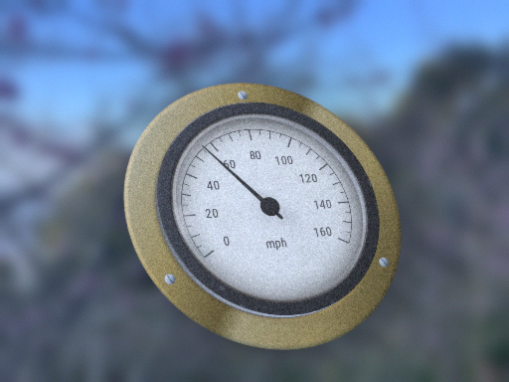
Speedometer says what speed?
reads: 55 mph
